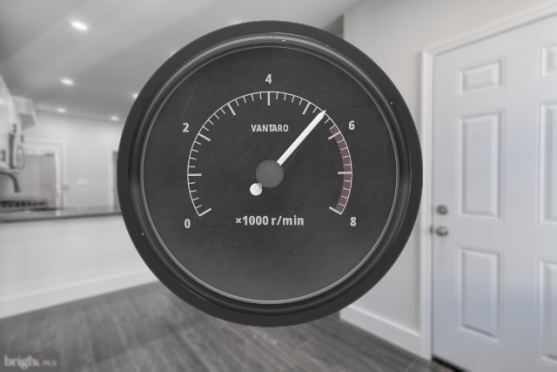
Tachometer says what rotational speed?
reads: 5400 rpm
